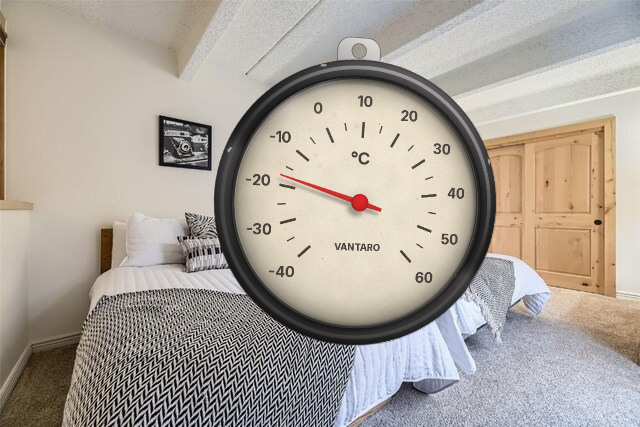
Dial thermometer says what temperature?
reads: -17.5 °C
